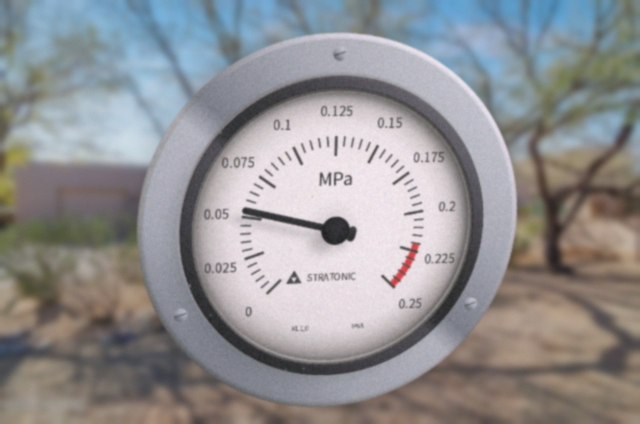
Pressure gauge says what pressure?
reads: 0.055 MPa
